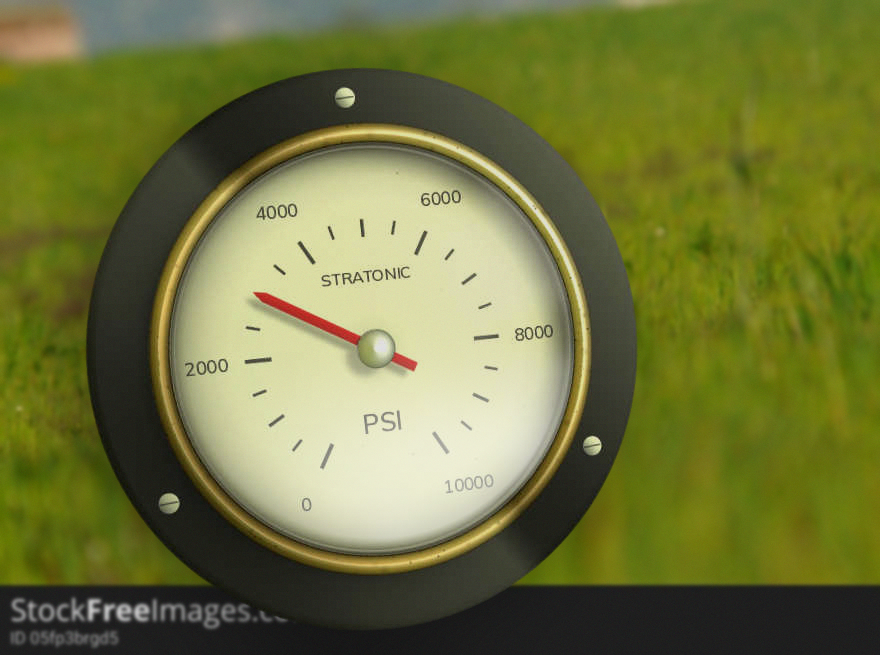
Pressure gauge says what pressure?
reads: 3000 psi
